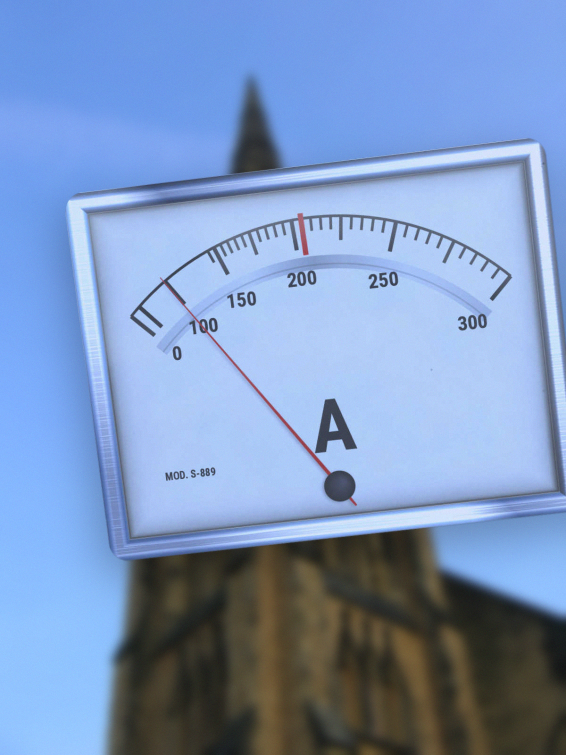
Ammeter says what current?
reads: 100 A
